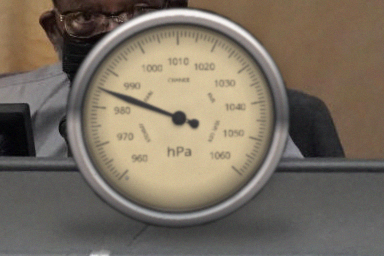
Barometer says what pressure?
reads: 985 hPa
